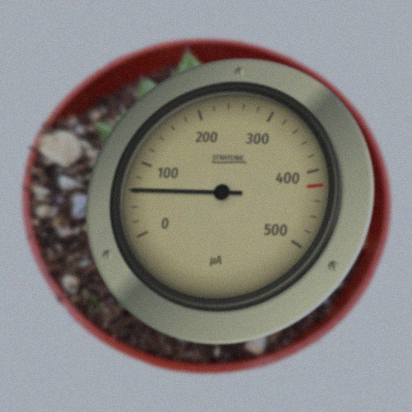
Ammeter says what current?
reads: 60 µA
